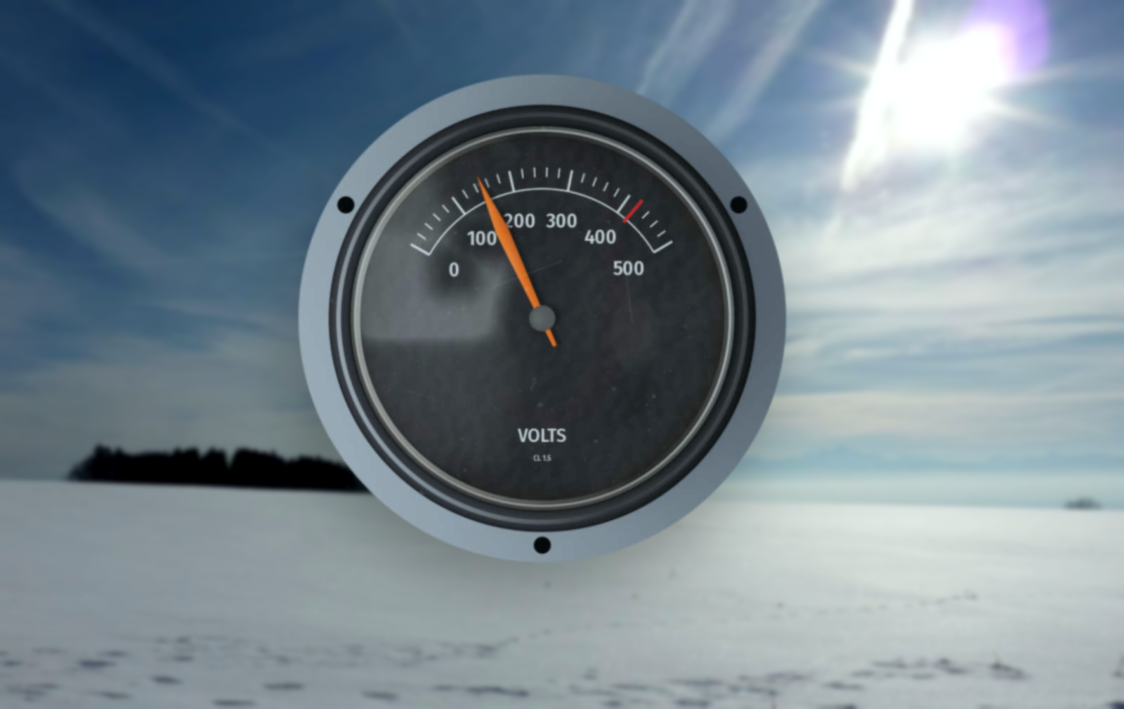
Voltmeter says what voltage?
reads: 150 V
